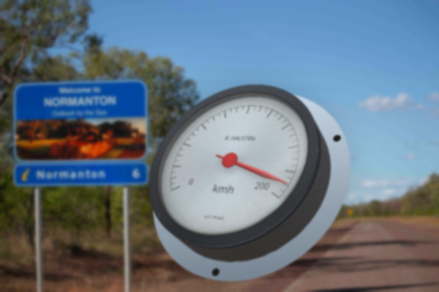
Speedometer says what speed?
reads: 190 km/h
